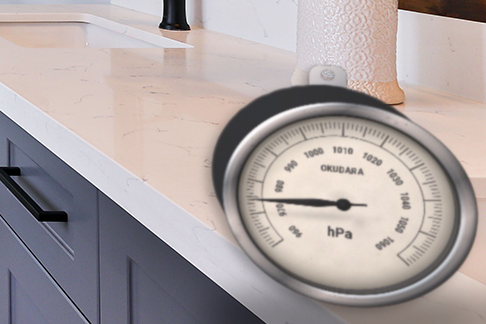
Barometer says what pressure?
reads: 975 hPa
